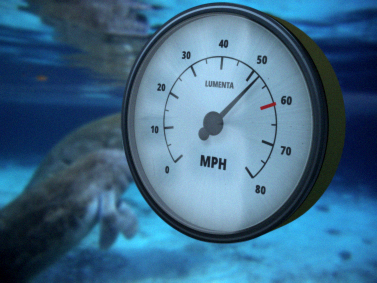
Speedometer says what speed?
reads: 52.5 mph
